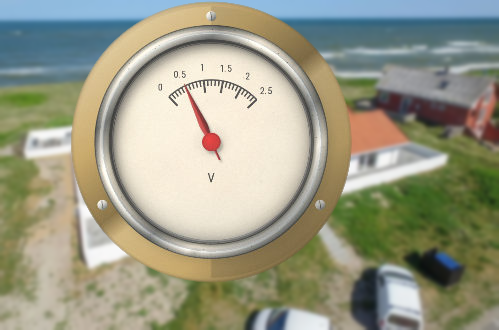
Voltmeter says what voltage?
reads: 0.5 V
